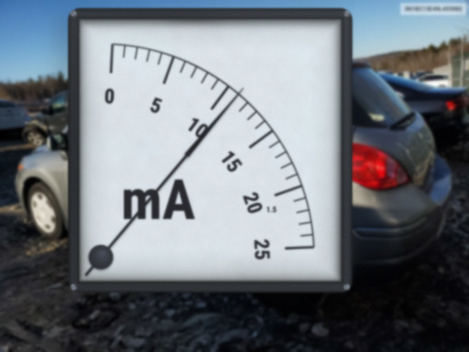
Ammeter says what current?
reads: 11 mA
